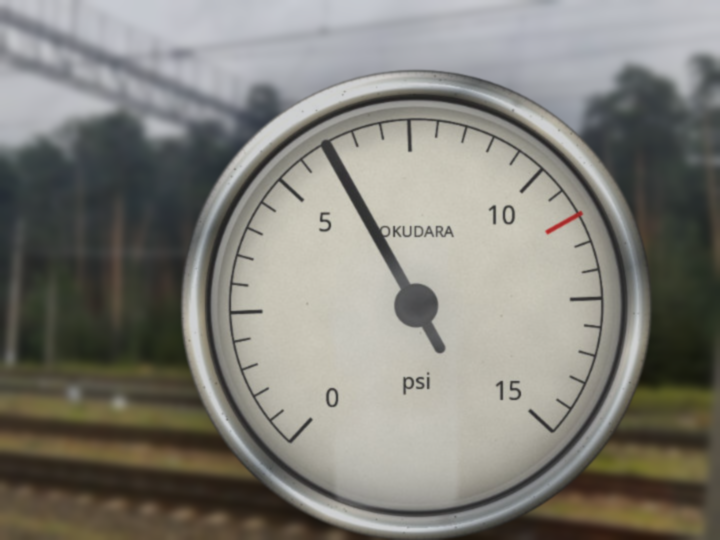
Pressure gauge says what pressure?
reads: 6 psi
